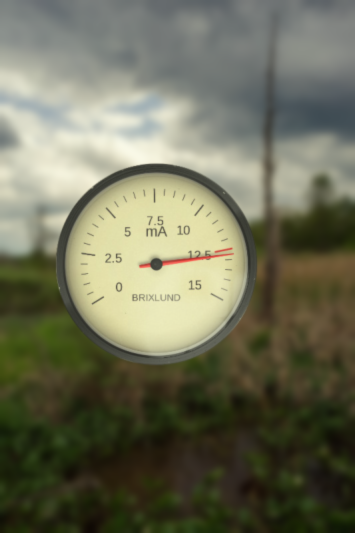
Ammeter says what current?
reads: 12.75 mA
